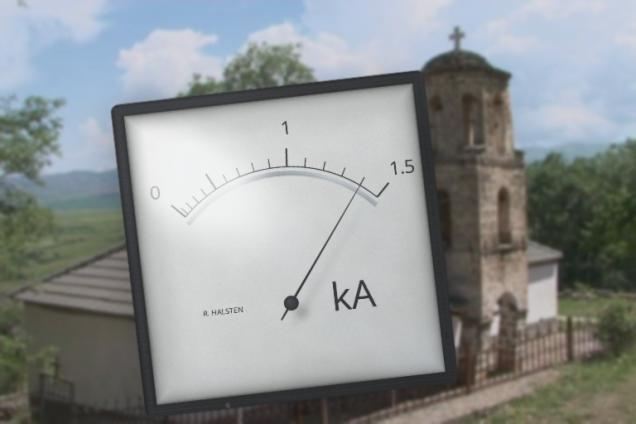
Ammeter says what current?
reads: 1.4 kA
